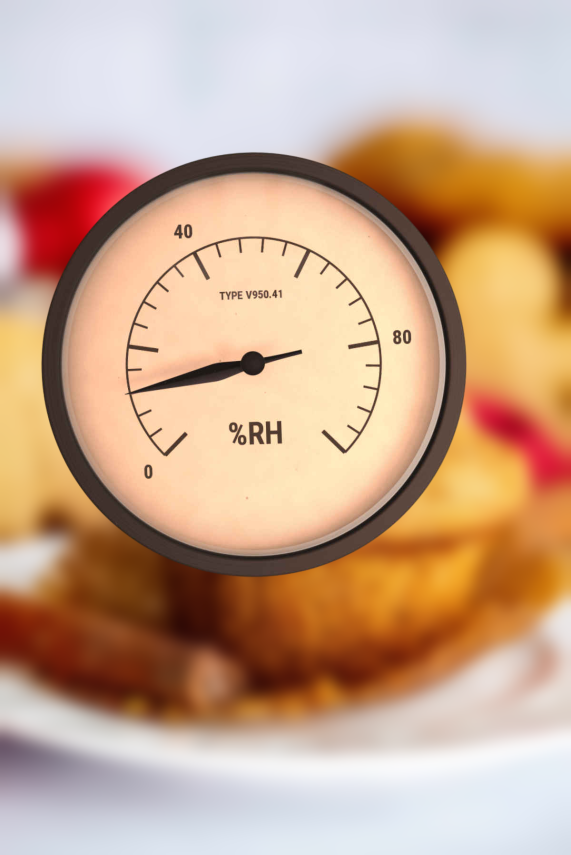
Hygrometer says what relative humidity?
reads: 12 %
